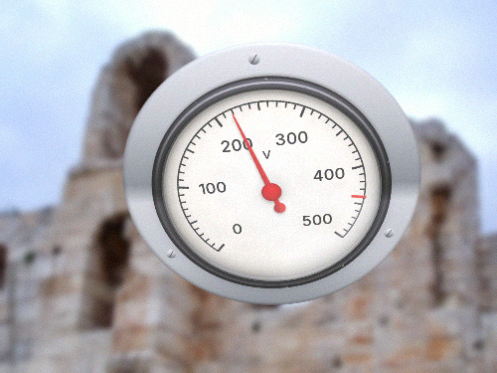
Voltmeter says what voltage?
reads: 220 V
